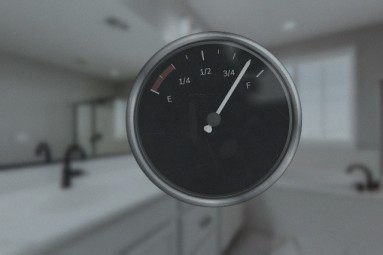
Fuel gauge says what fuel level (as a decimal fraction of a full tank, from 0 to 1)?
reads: 0.875
